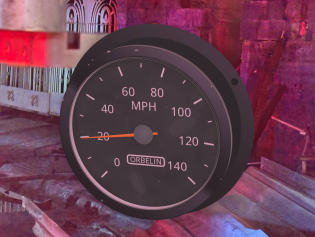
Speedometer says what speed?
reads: 20 mph
